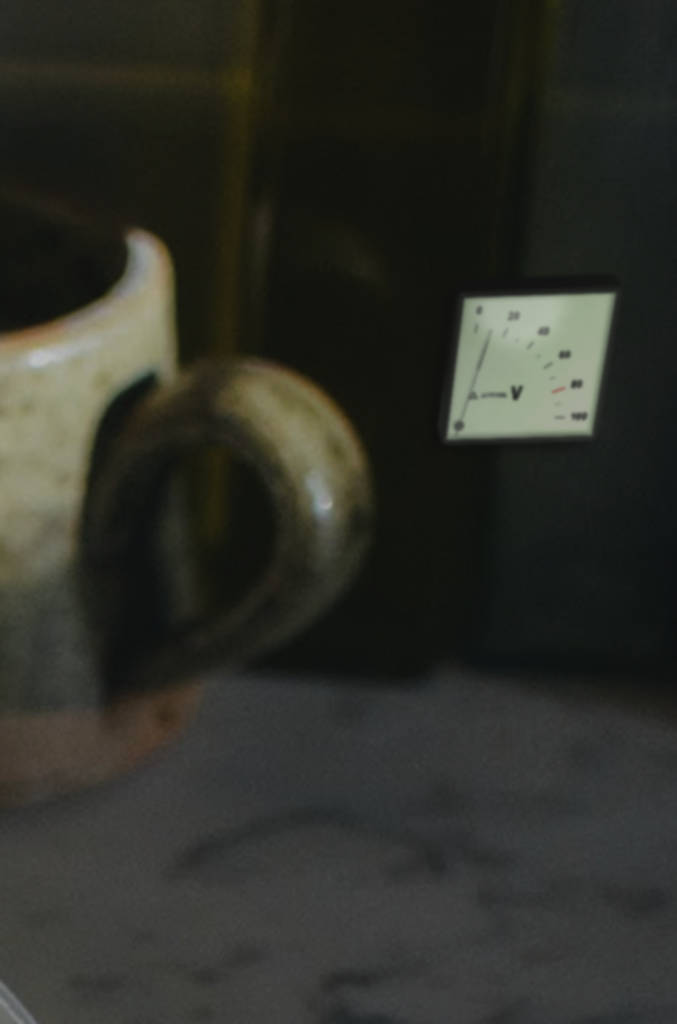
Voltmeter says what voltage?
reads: 10 V
